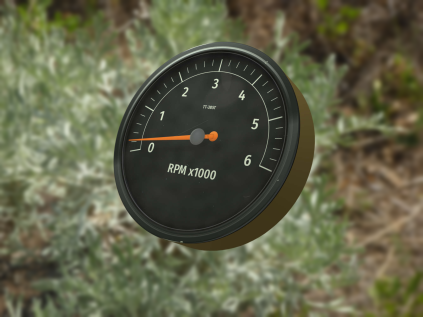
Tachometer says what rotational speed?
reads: 200 rpm
